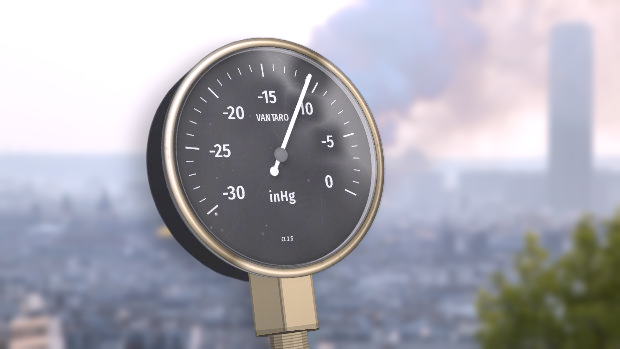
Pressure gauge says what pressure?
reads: -11 inHg
